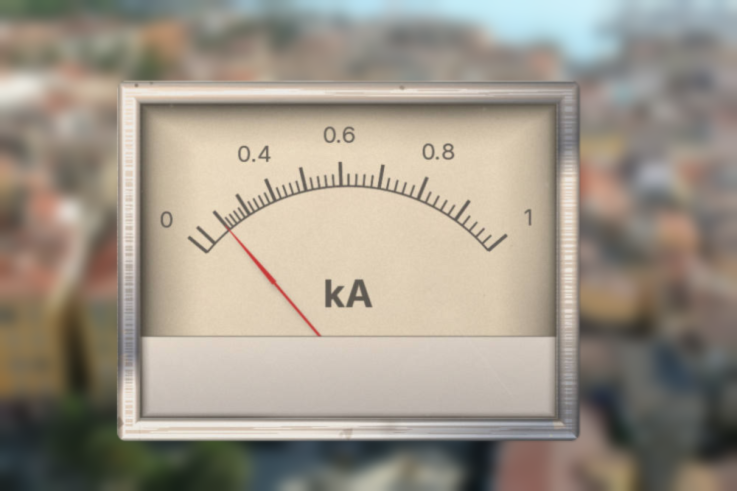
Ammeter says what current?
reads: 0.2 kA
